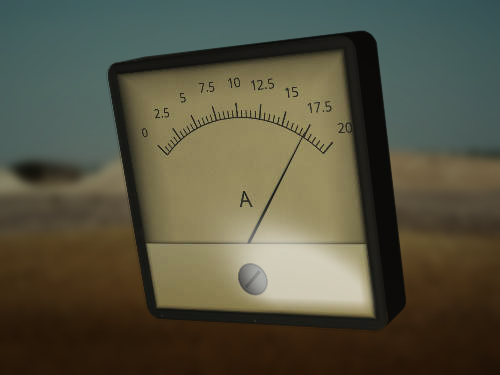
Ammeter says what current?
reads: 17.5 A
